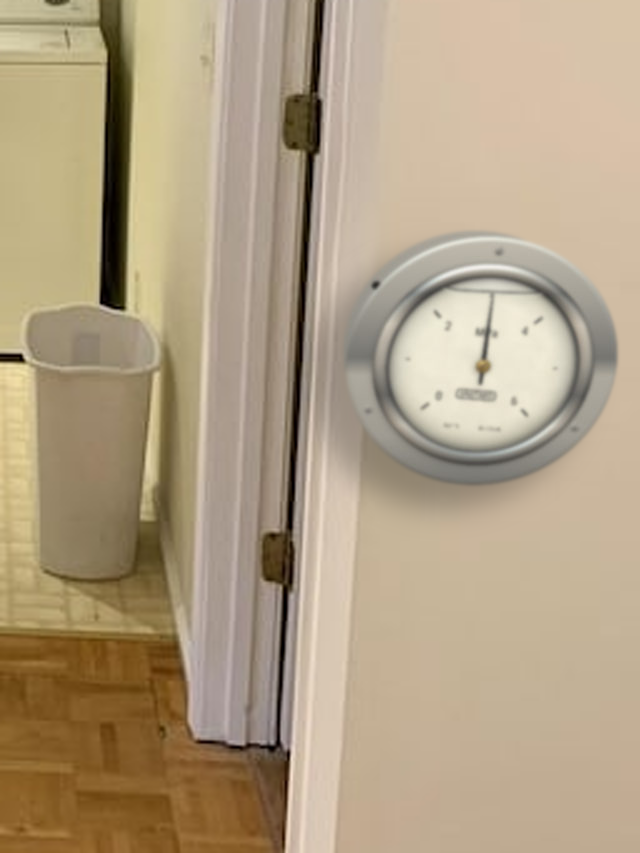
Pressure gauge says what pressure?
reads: 3 MPa
